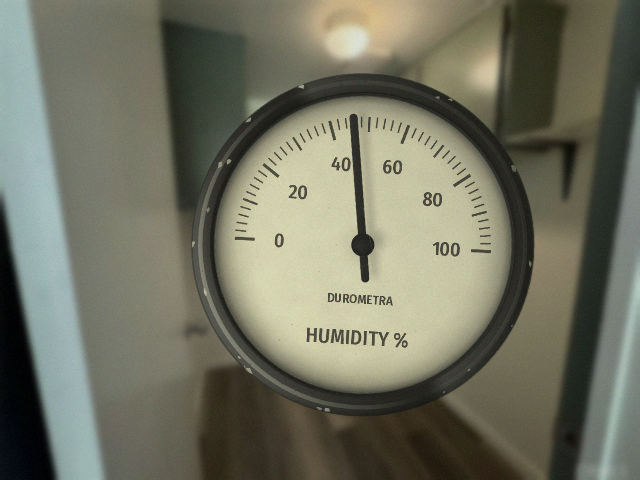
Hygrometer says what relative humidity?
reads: 46 %
